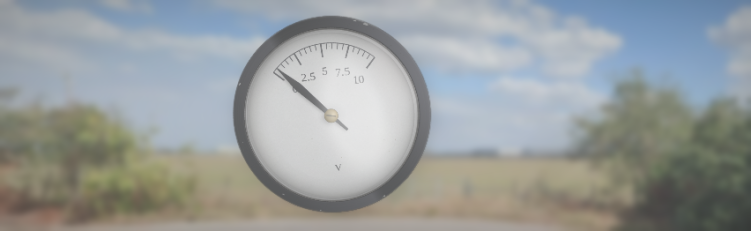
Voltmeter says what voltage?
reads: 0.5 V
